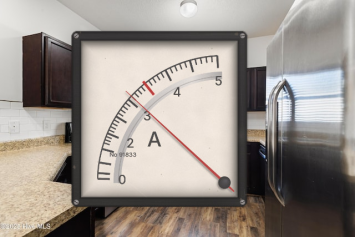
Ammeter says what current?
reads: 3.1 A
